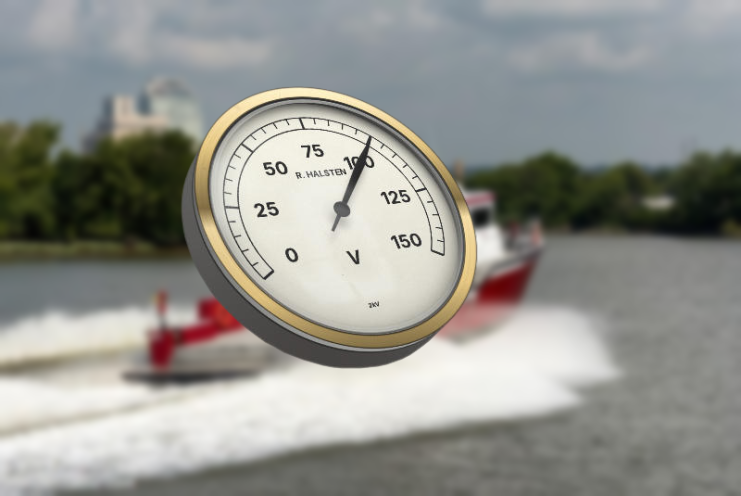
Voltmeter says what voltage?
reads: 100 V
